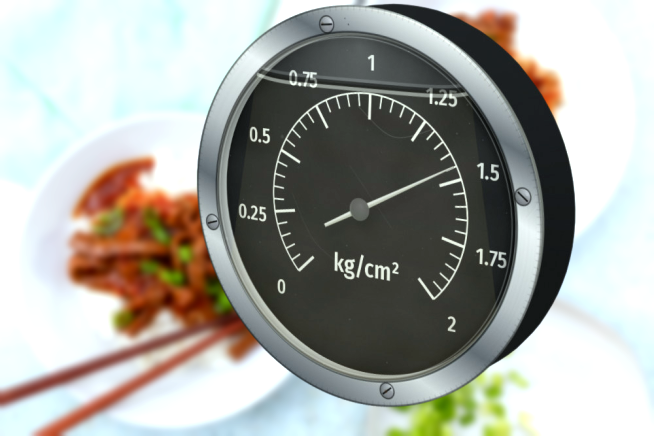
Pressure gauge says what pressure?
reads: 1.45 kg/cm²
